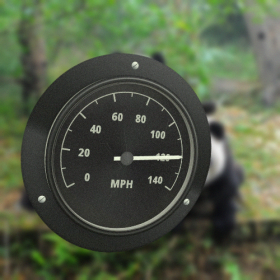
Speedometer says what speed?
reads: 120 mph
